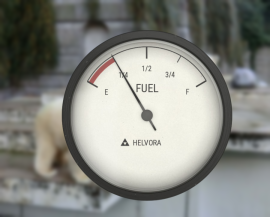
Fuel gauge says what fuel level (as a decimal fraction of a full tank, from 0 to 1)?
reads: 0.25
